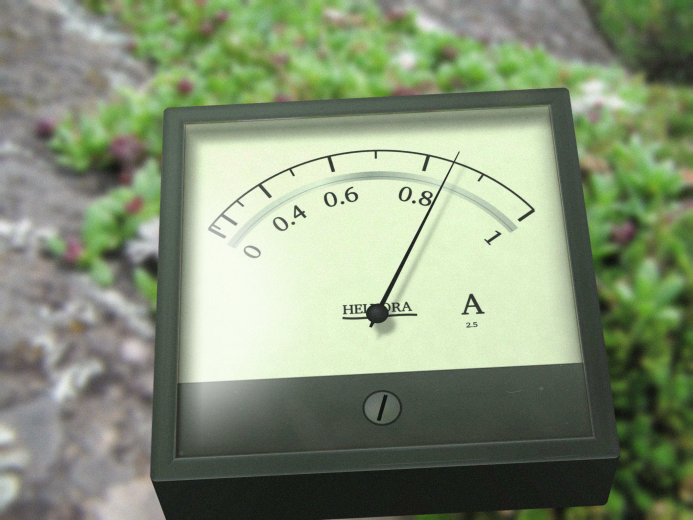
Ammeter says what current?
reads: 0.85 A
